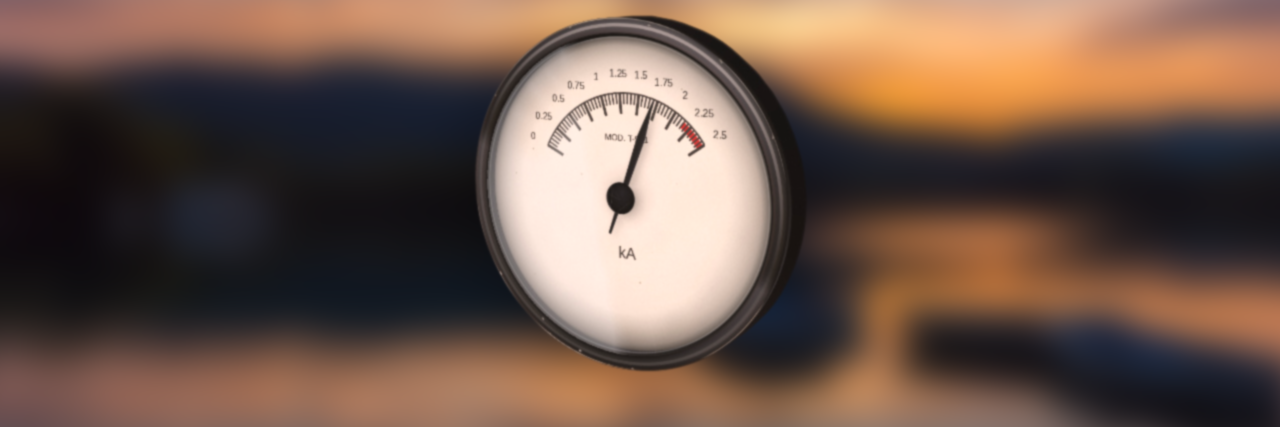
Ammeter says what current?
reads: 1.75 kA
